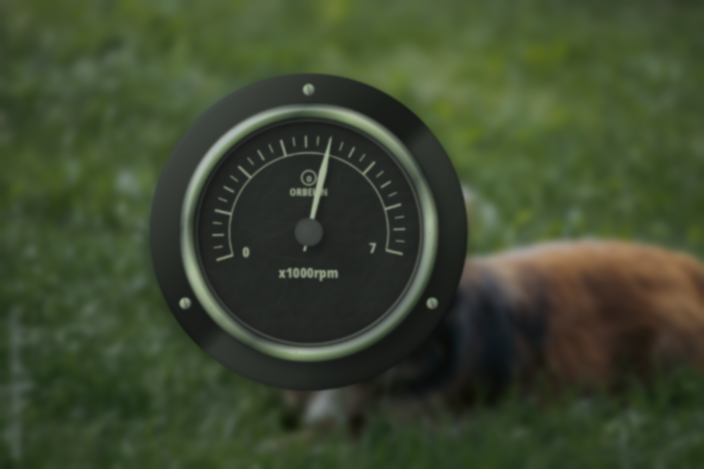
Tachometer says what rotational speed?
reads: 4000 rpm
